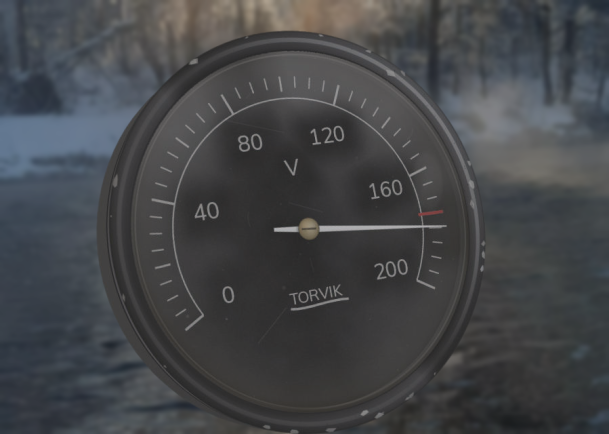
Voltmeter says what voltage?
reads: 180 V
